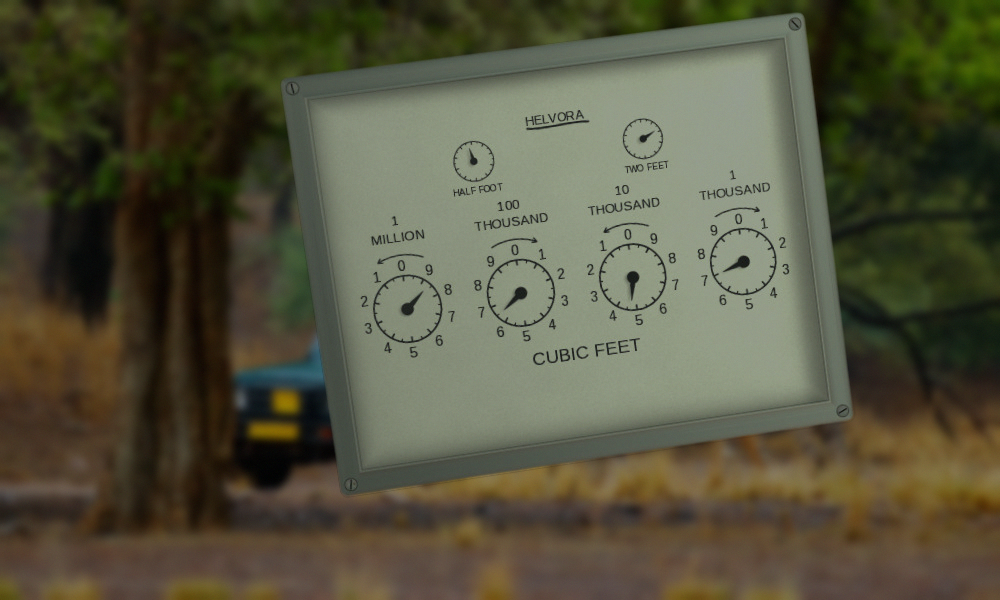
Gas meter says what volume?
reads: 864700 ft³
